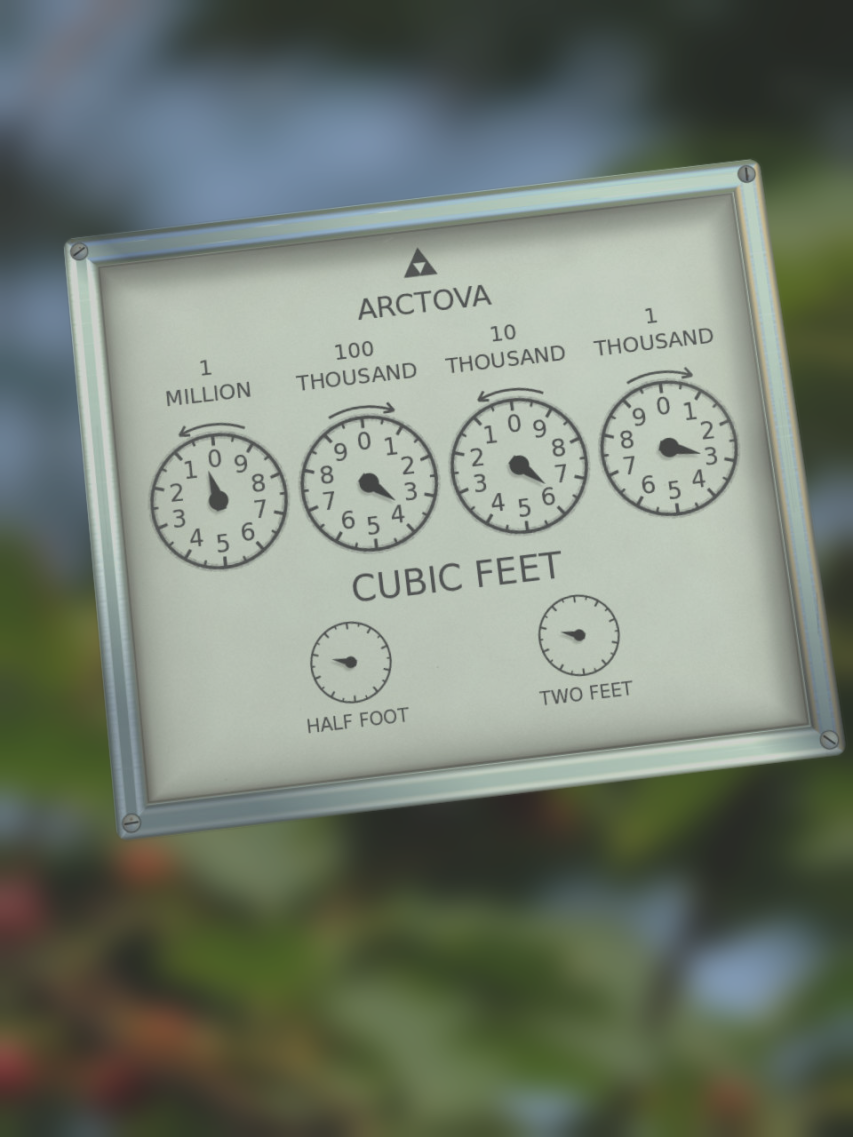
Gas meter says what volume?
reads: 36300 ft³
